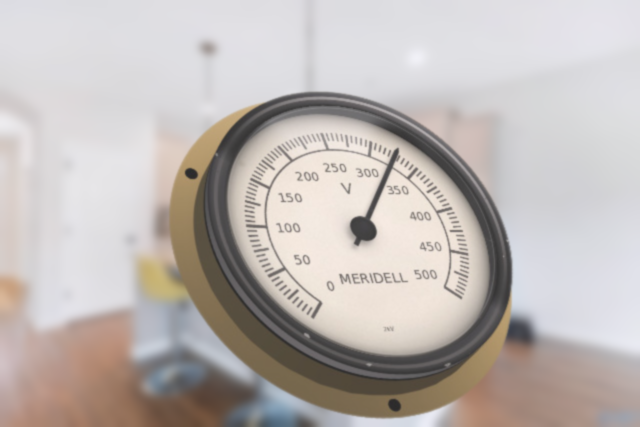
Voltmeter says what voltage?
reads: 325 V
